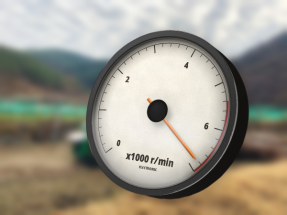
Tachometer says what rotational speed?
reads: 6800 rpm
